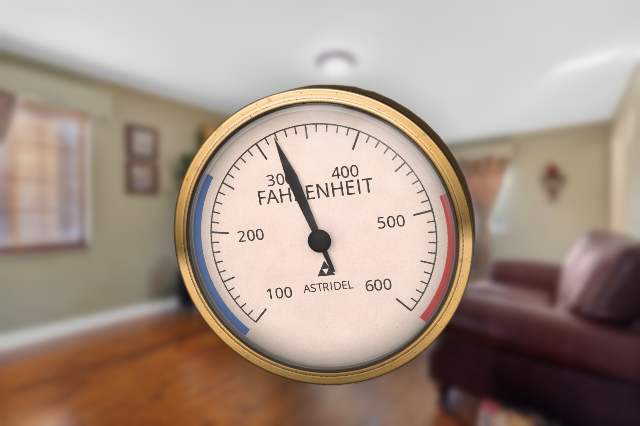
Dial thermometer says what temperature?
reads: 320 °F
